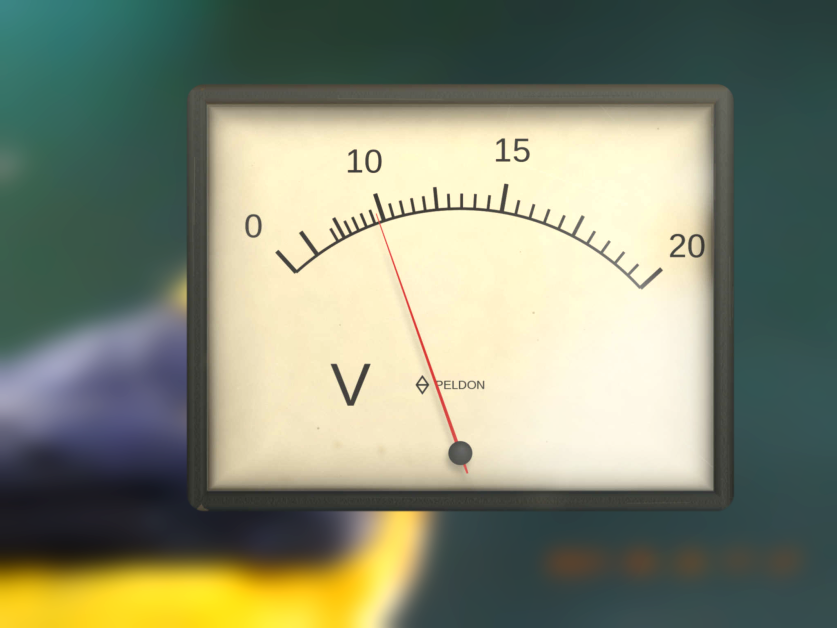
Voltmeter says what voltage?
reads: 9.75 V
